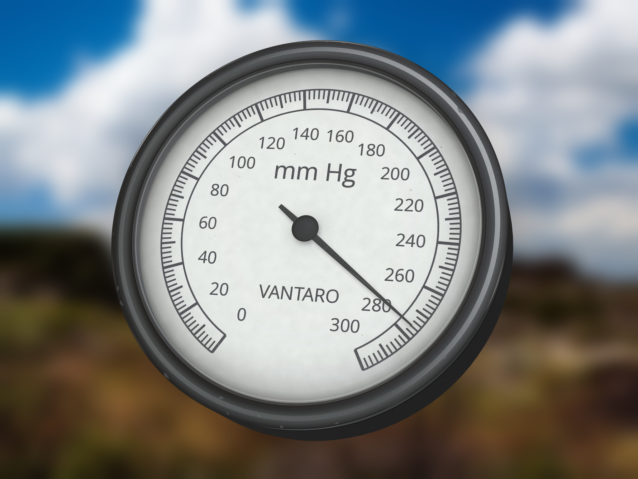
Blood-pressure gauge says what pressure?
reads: 276 mmHg
